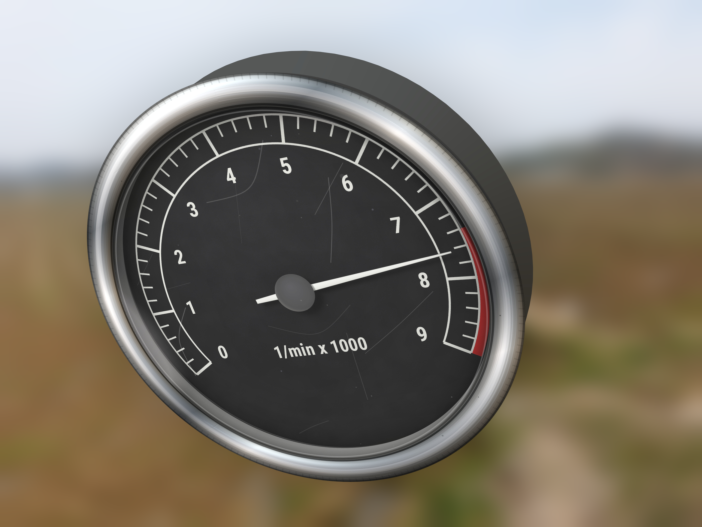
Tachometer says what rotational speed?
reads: 7600 rpm
